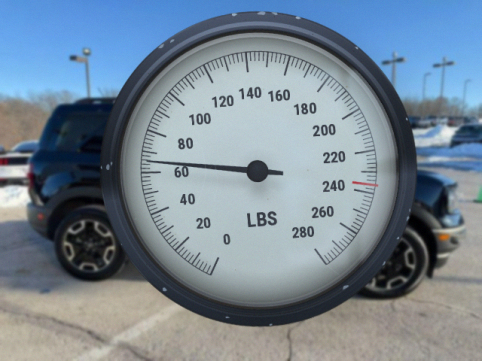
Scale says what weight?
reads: 66 lb
